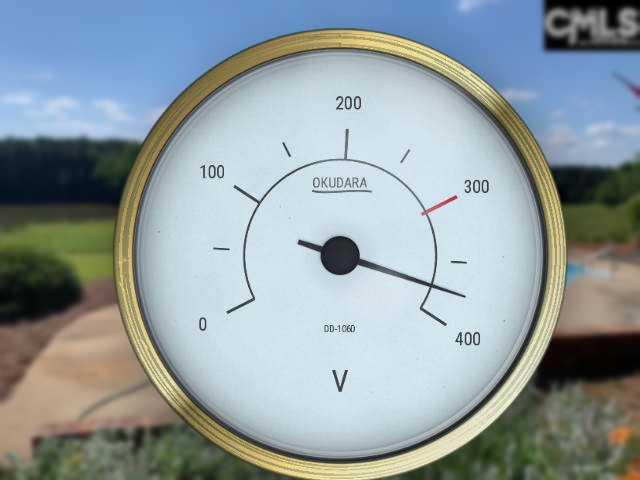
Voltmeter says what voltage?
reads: 375 V
